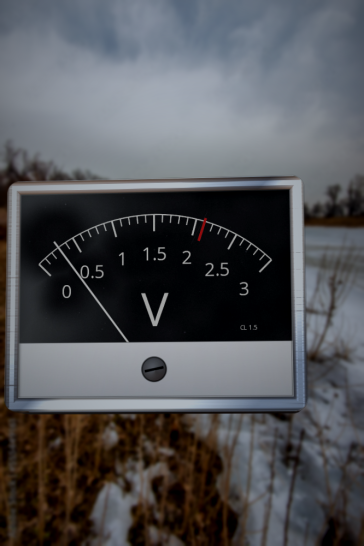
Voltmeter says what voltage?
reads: 0.3 V
